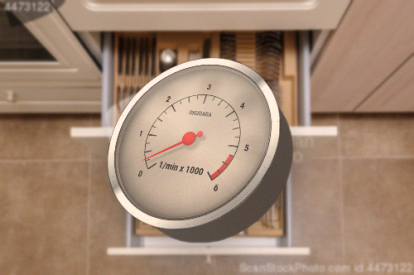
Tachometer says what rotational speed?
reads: 250 rpm
